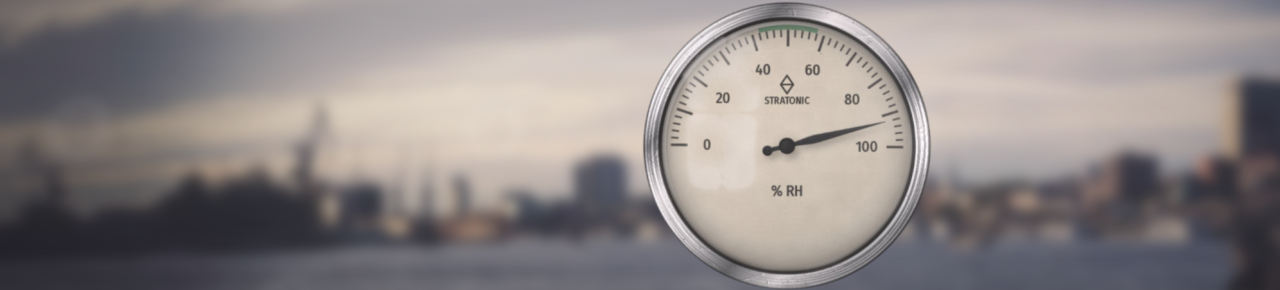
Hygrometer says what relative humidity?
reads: 92 %
